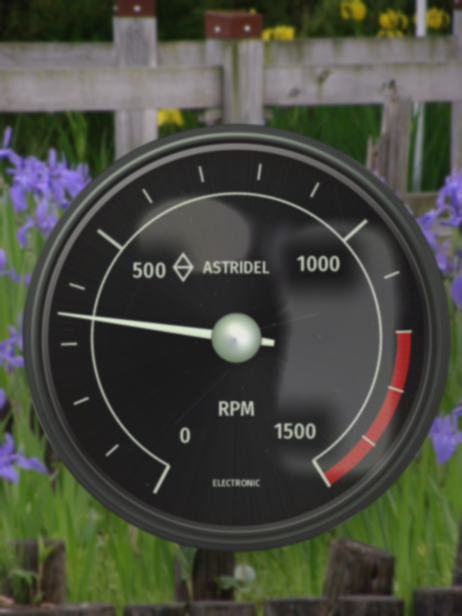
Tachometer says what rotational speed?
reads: 350 rpm
